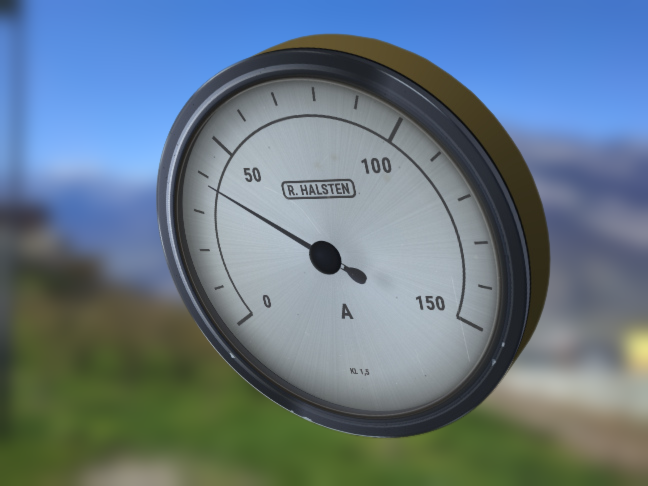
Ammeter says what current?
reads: 40 A
